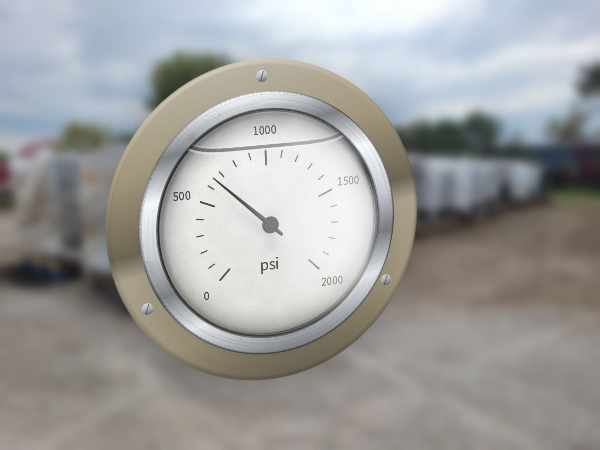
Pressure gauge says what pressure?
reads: 650 psi
